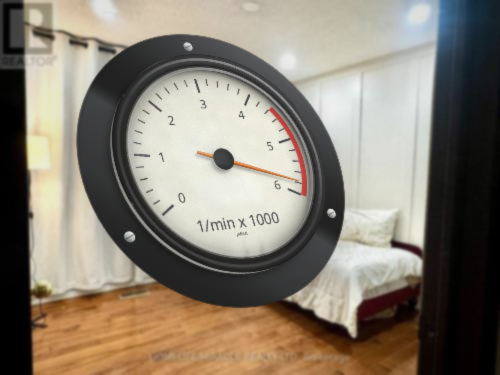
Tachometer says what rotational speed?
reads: 5800 rpm
